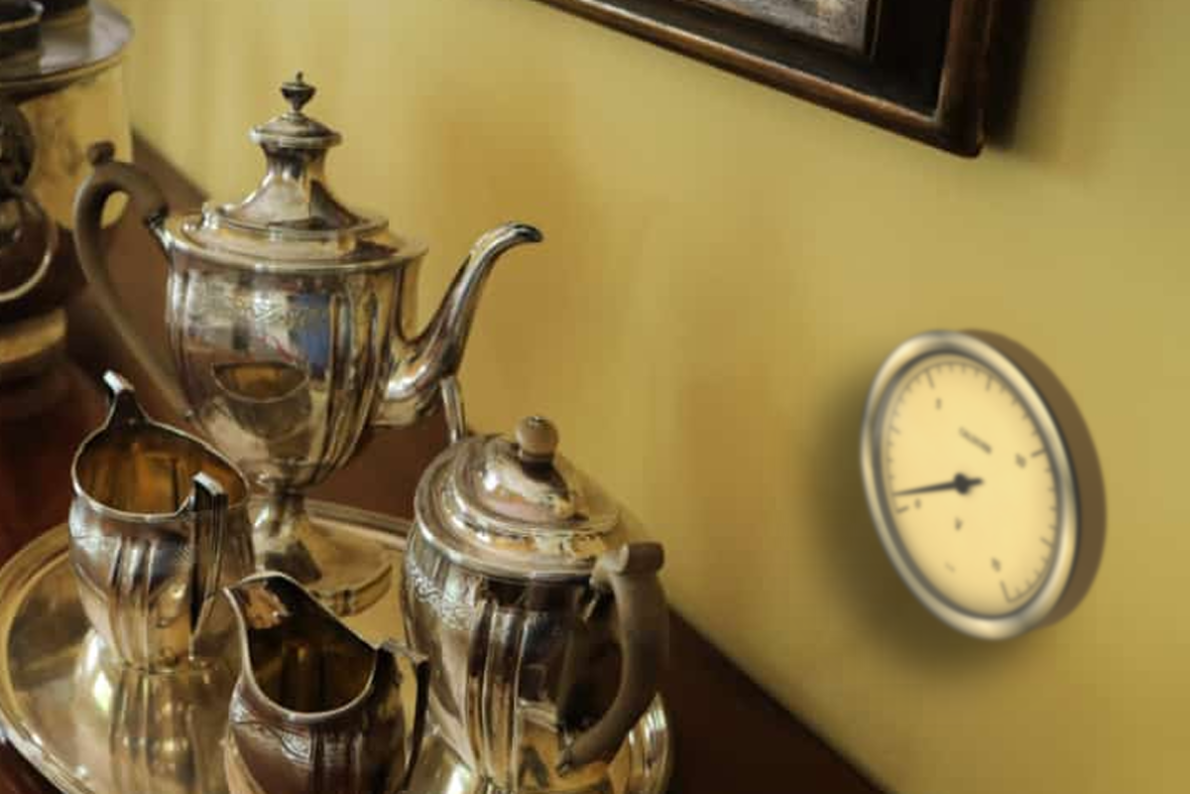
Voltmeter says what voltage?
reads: 0.5 V
